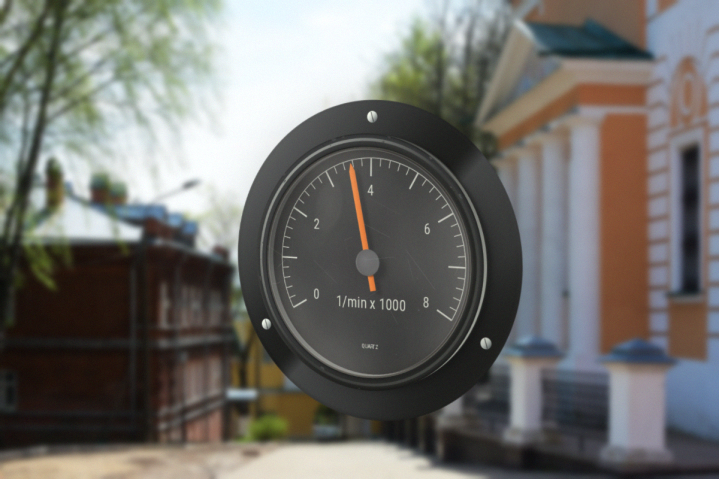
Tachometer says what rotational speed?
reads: 3600 rpm
